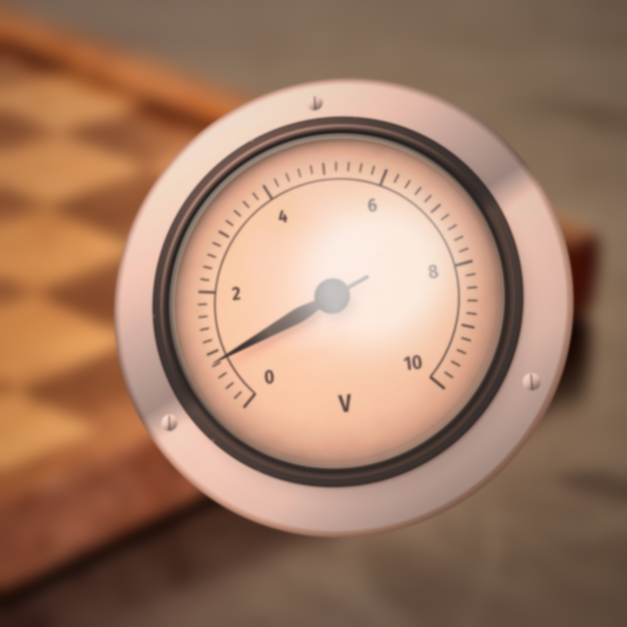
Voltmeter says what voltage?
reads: 0.8 V
